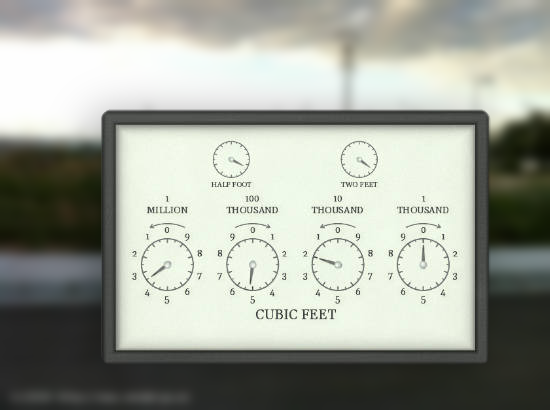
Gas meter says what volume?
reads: 352000 ft³
